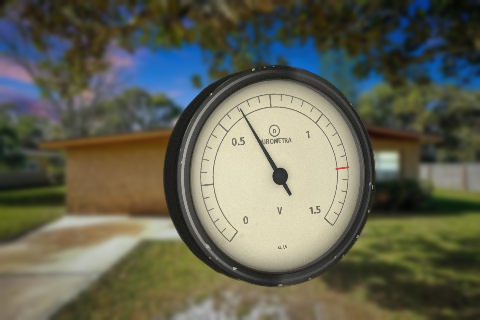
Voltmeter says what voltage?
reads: 0.6 V
